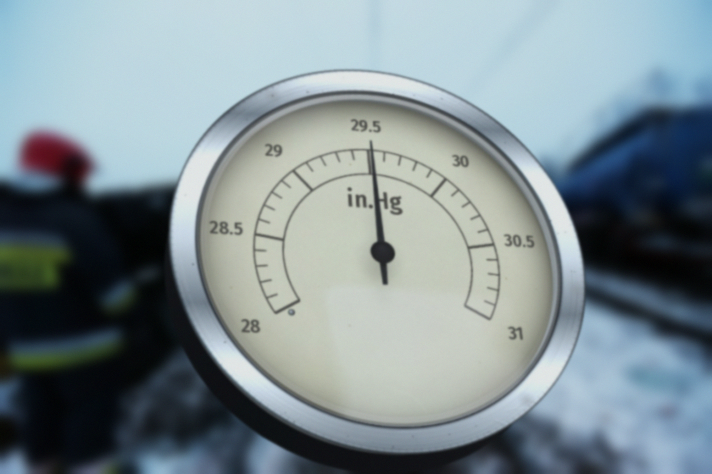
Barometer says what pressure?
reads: 29.5 inHg
